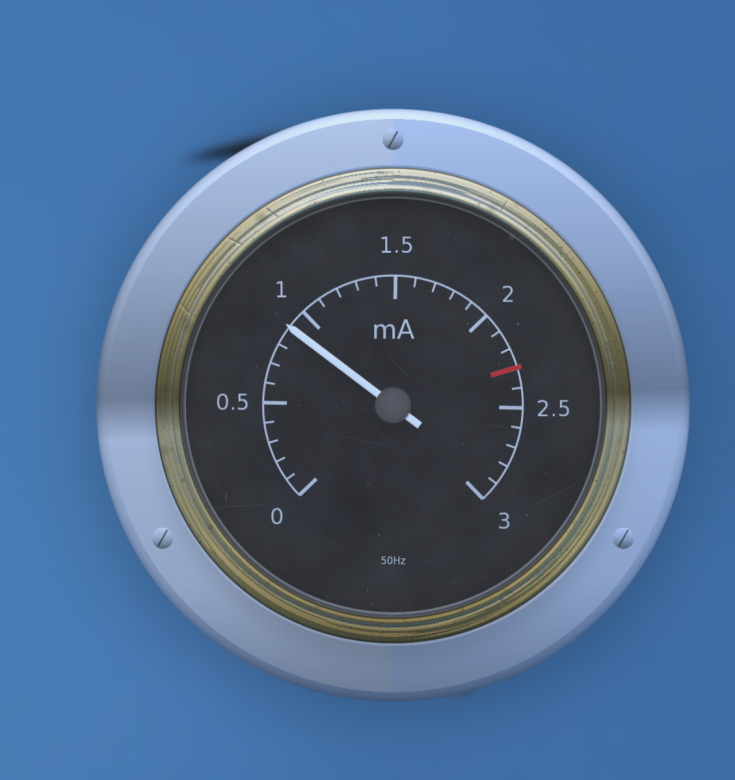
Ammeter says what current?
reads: 0.9 mA
